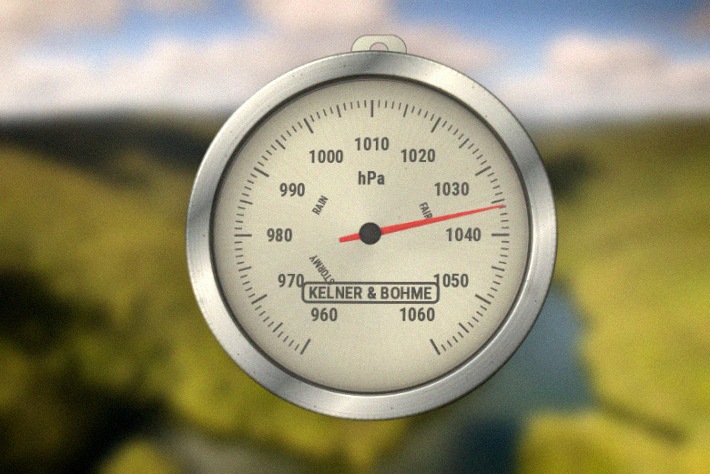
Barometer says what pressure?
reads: 1036 hPa
